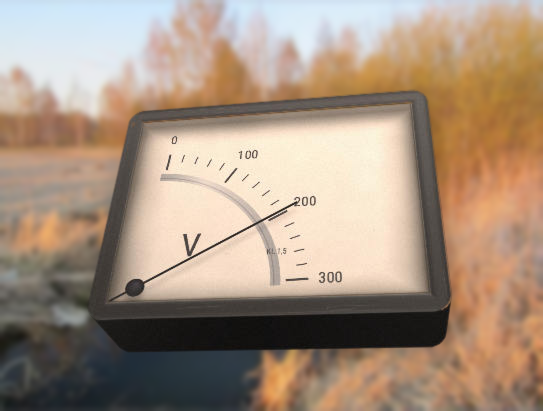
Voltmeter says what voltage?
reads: 200 V
